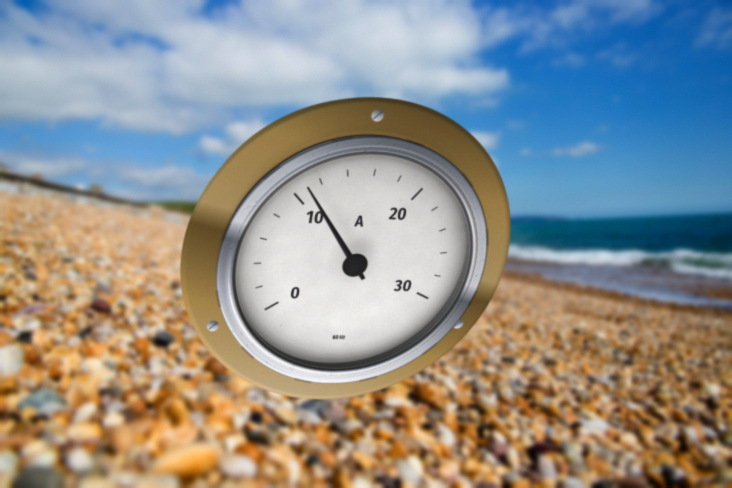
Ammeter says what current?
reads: 11 A
